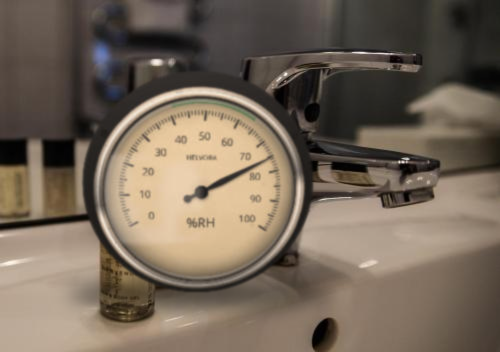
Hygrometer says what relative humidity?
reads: 75 %
